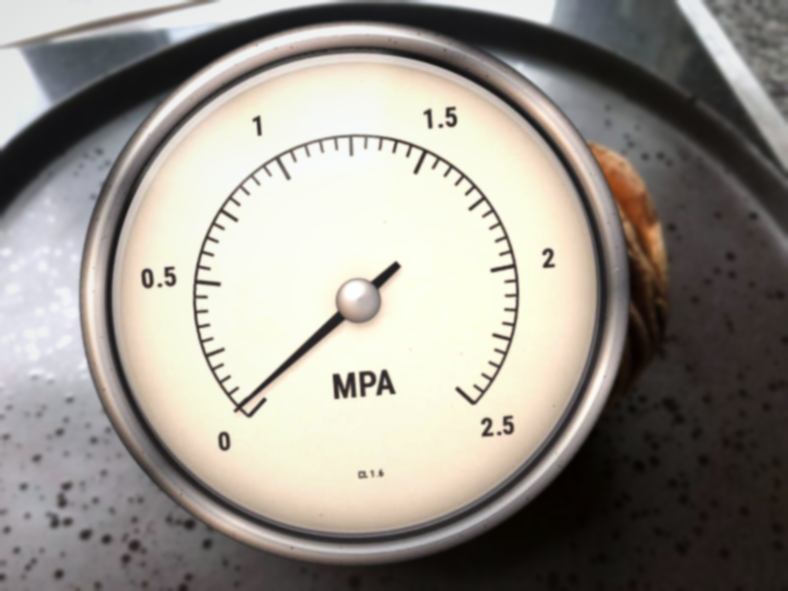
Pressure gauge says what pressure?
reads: 0.05 MPa
